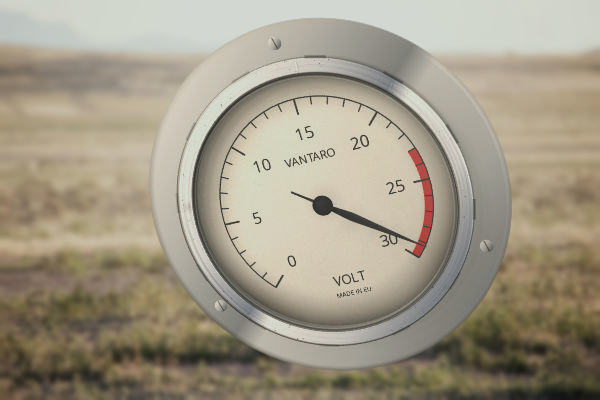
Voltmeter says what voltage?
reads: 29 V
